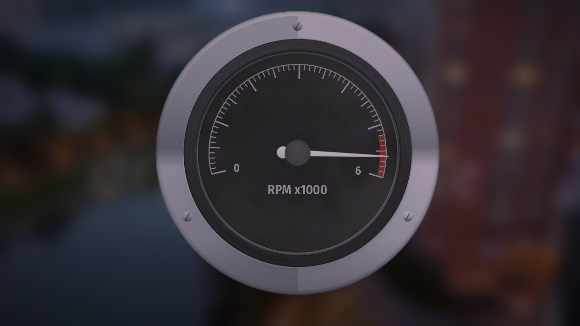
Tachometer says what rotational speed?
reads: 5600 rpm
